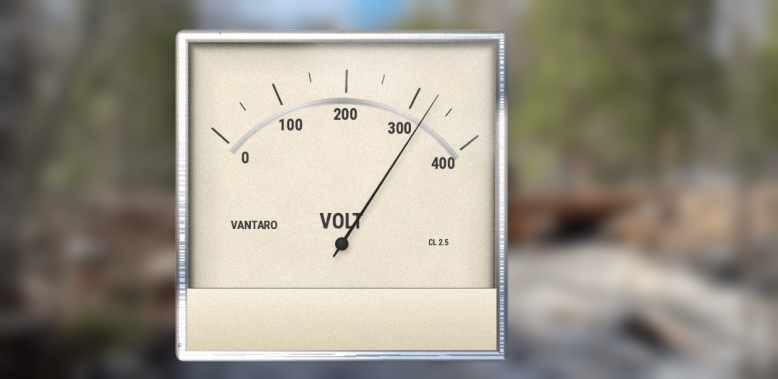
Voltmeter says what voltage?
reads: 325 V
